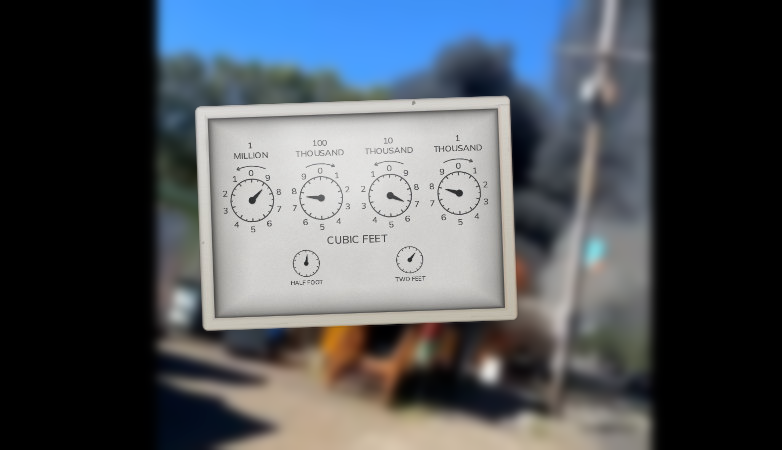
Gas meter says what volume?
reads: 876800 ft³
